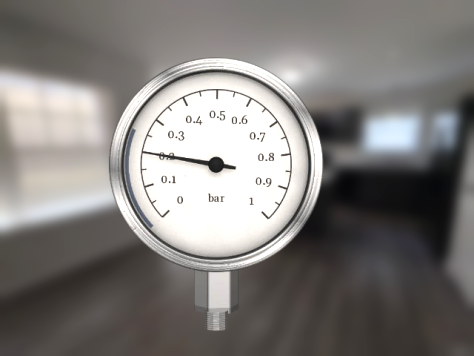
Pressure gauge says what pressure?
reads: 0.2 bar
